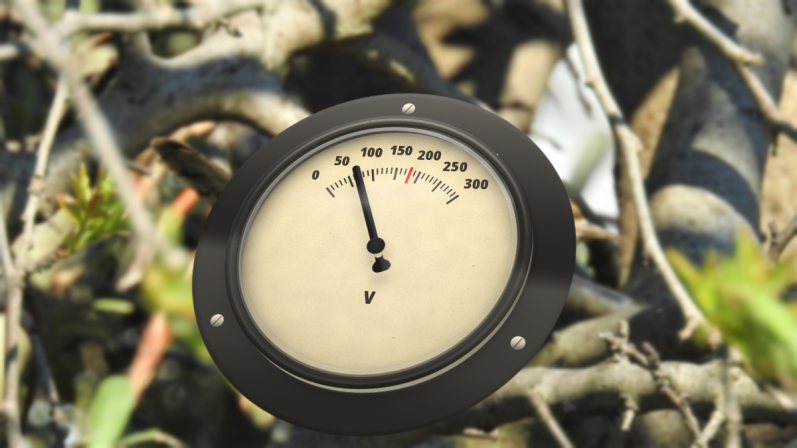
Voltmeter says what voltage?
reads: 70 V
